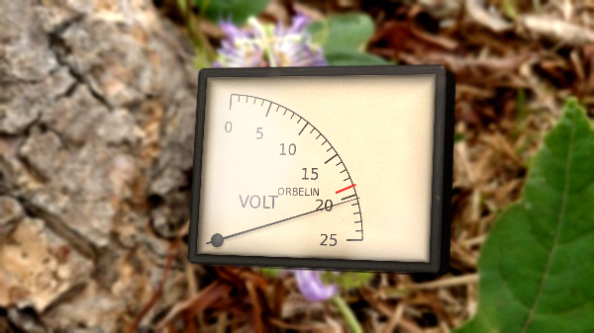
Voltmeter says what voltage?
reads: 20.5 V
